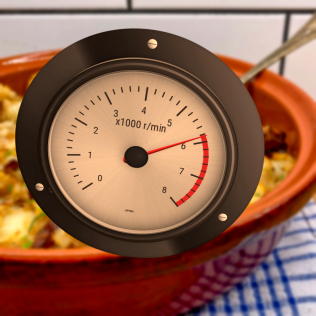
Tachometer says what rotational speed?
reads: 5800 rpm
